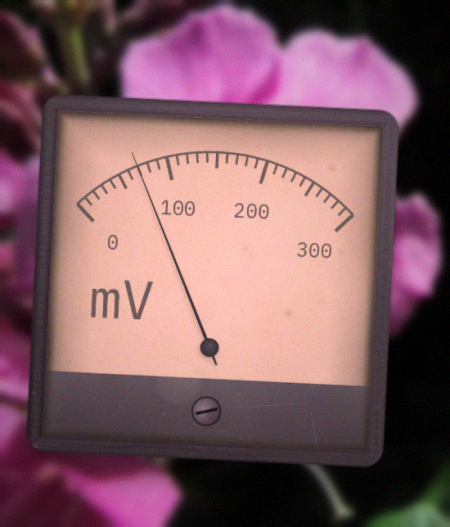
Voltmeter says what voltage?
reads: 70 mV
